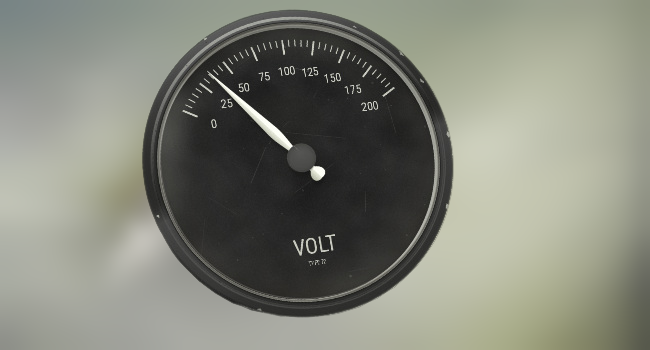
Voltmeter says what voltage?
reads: 35 V
